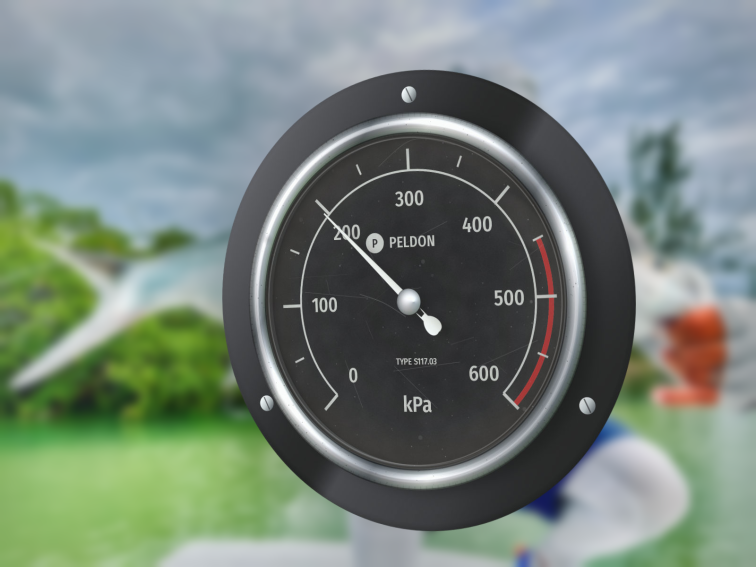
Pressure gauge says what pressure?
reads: 200 kPa
